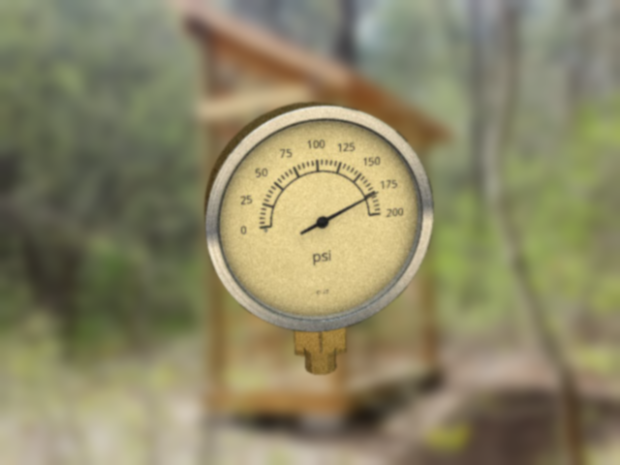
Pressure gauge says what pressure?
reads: 175 psi
